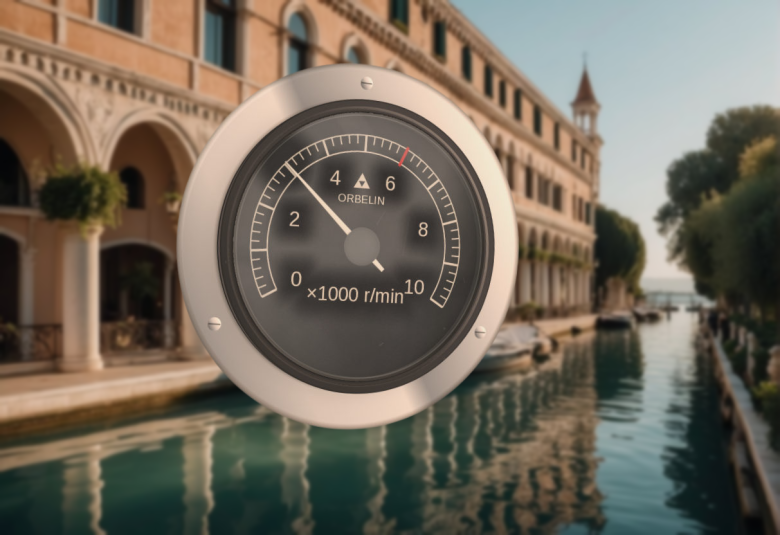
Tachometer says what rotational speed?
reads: 3000 rpm
